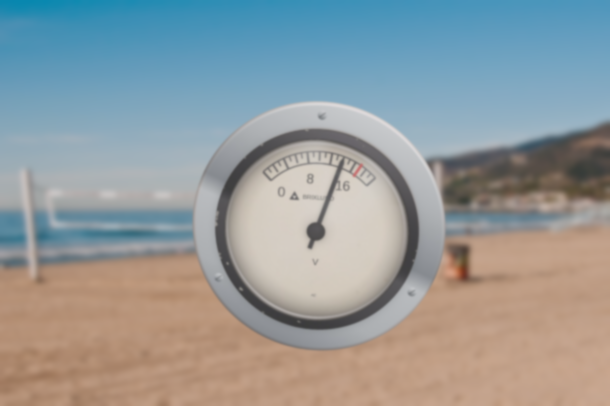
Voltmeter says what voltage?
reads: 14 V
